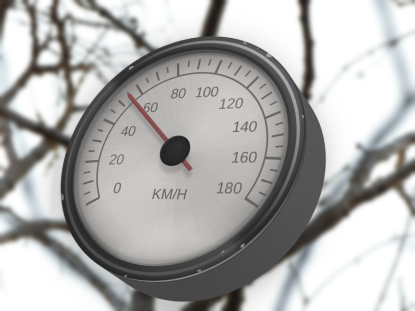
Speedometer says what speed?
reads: 55 km/h
